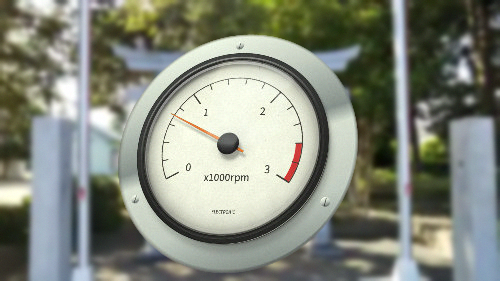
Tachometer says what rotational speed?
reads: 700 rpm
